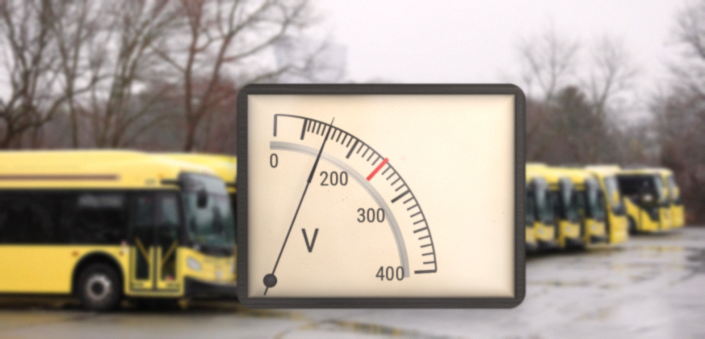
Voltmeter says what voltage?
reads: 150 V
